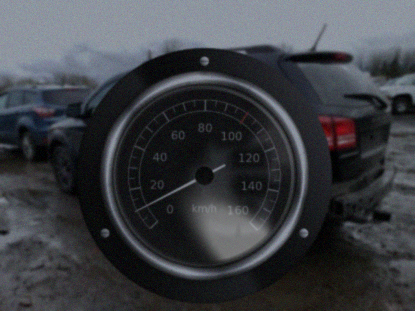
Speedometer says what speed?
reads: 10 km/h
